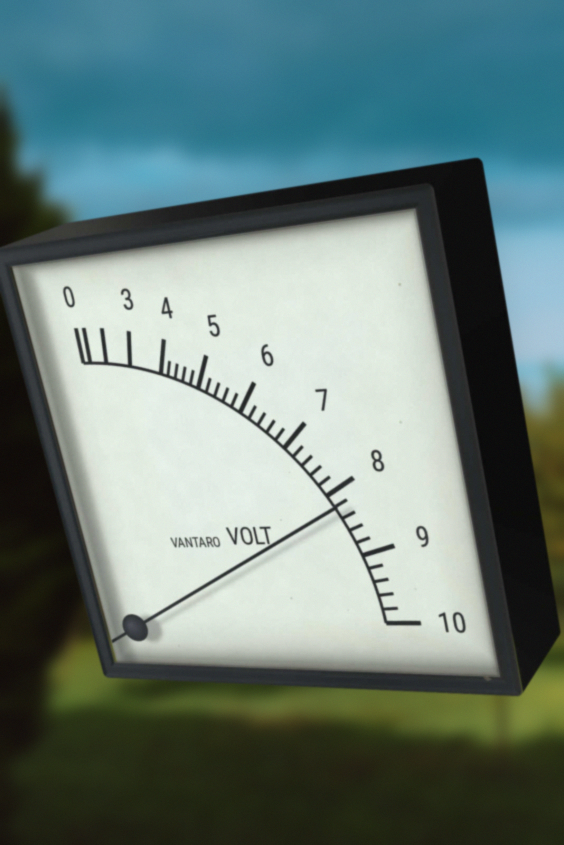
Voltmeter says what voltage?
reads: 8.2 V
